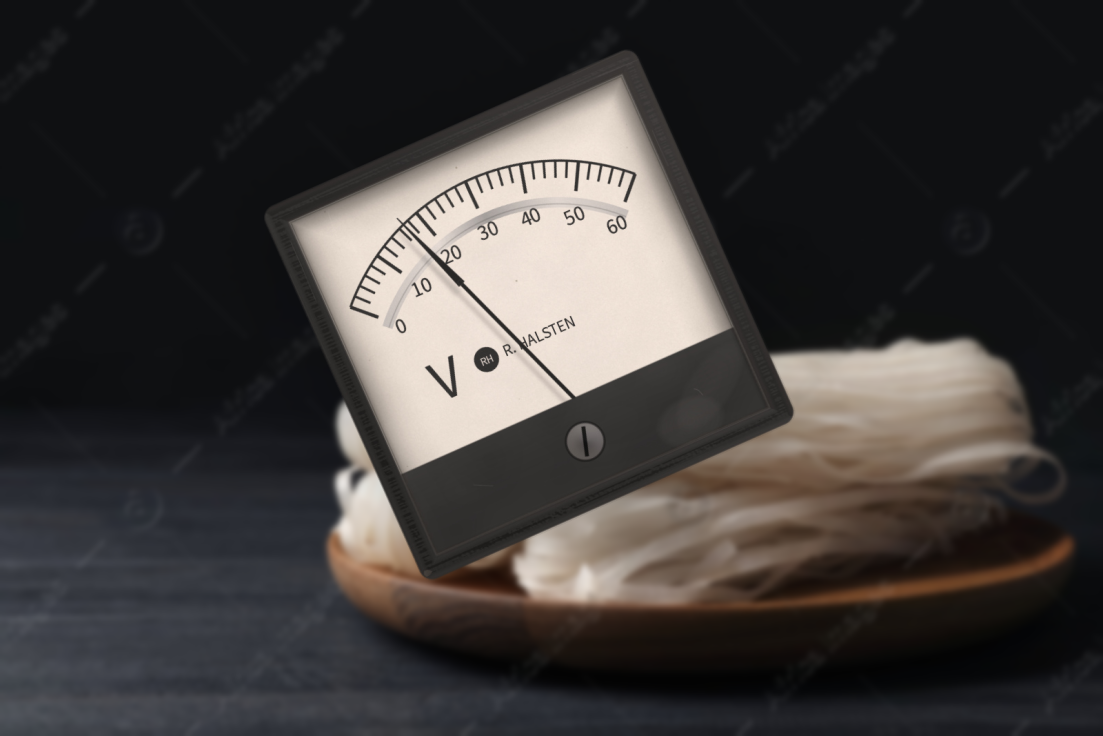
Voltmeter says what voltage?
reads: 17 V
